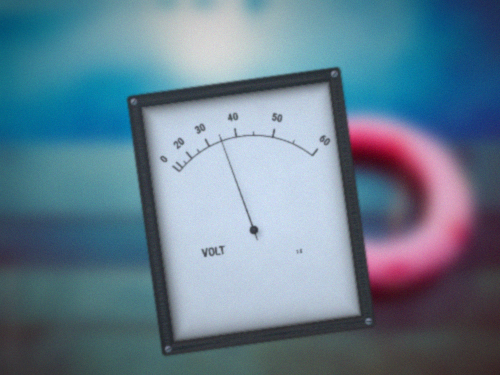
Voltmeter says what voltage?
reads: 35 V
